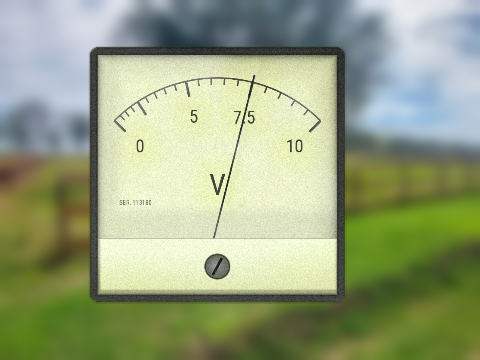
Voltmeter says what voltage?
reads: 7.5 V
